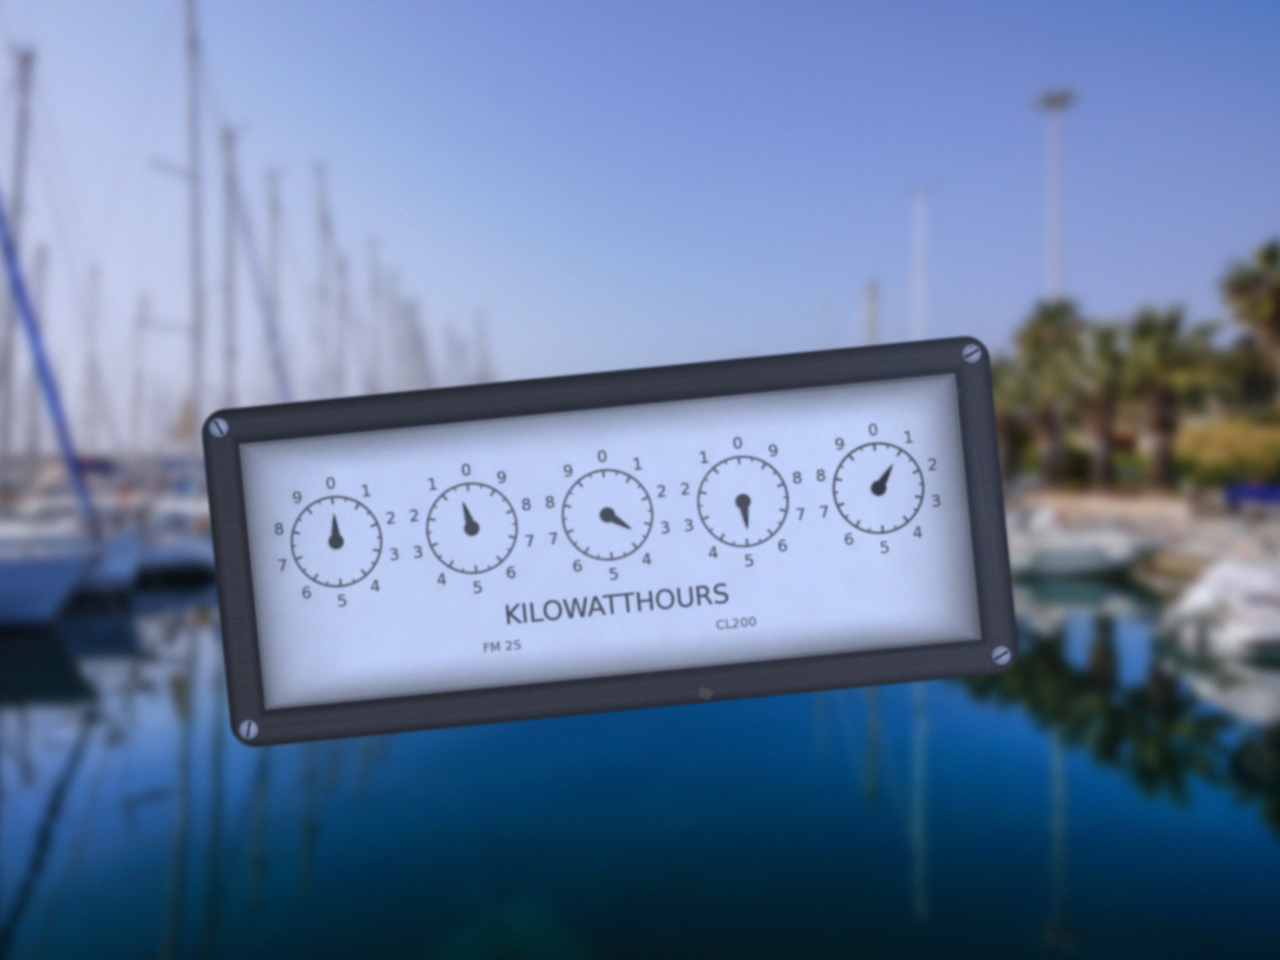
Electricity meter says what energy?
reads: 351 kWh
